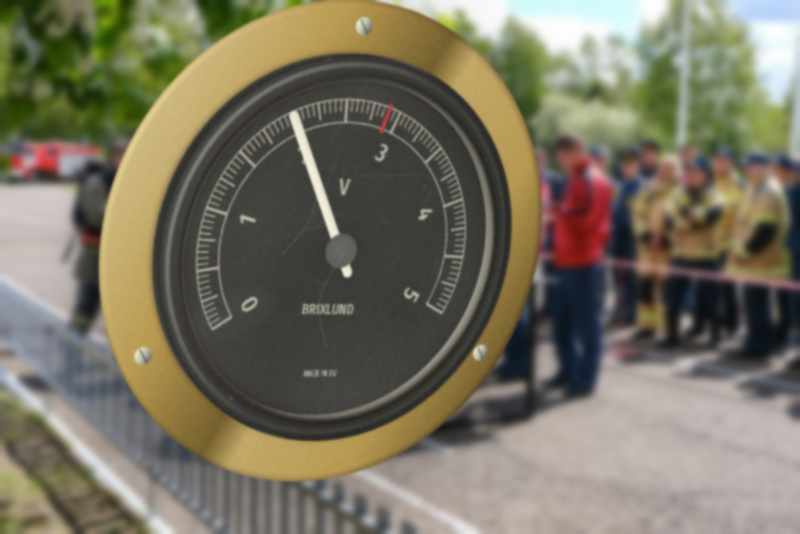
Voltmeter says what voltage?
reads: 2 V
